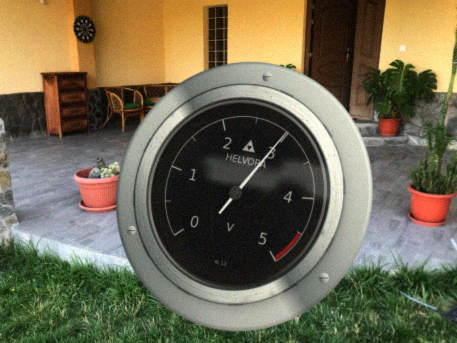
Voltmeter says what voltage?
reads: 3 V
